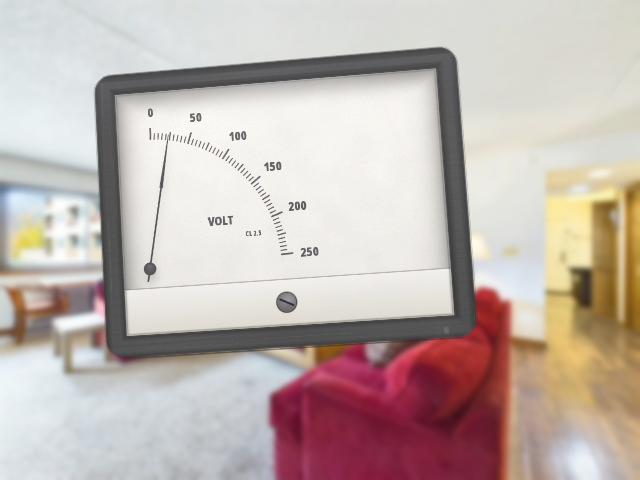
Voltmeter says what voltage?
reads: 25 V
